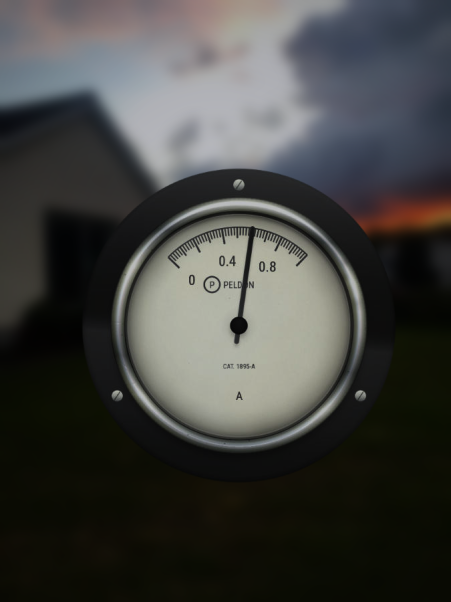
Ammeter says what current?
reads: 0.6 A
